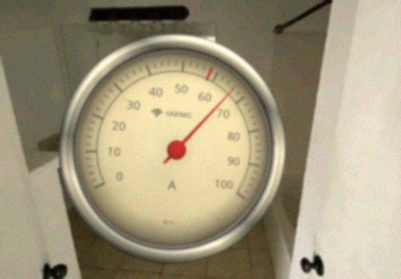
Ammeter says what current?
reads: 66 A
